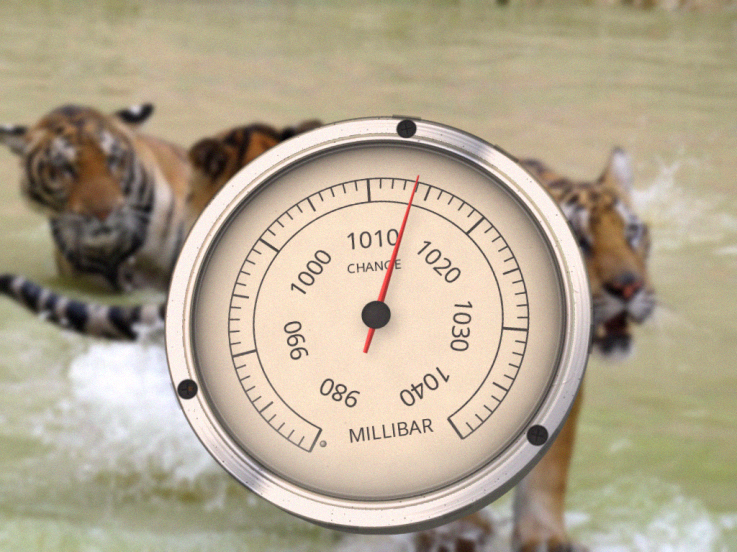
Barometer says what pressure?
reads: 1014 mbar
